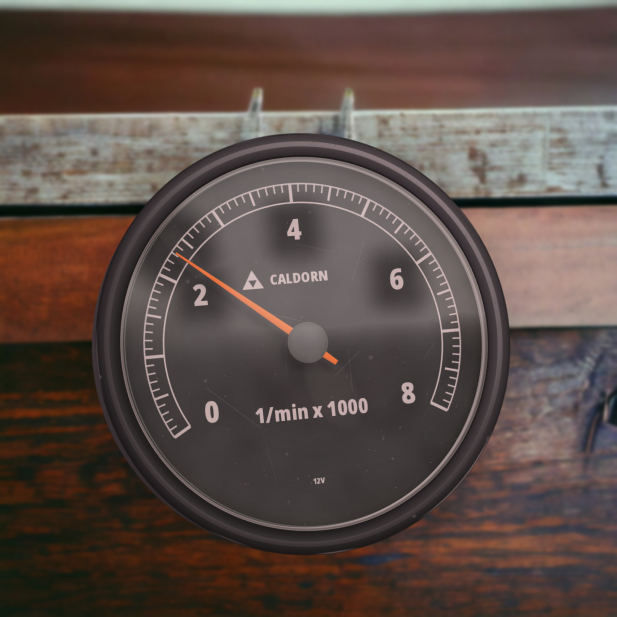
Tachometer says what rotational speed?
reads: 2300 rpm
